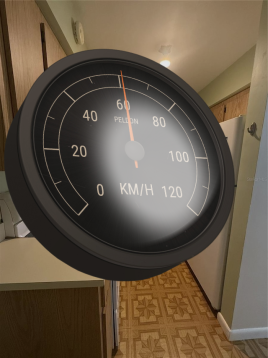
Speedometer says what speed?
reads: 60 km/h
